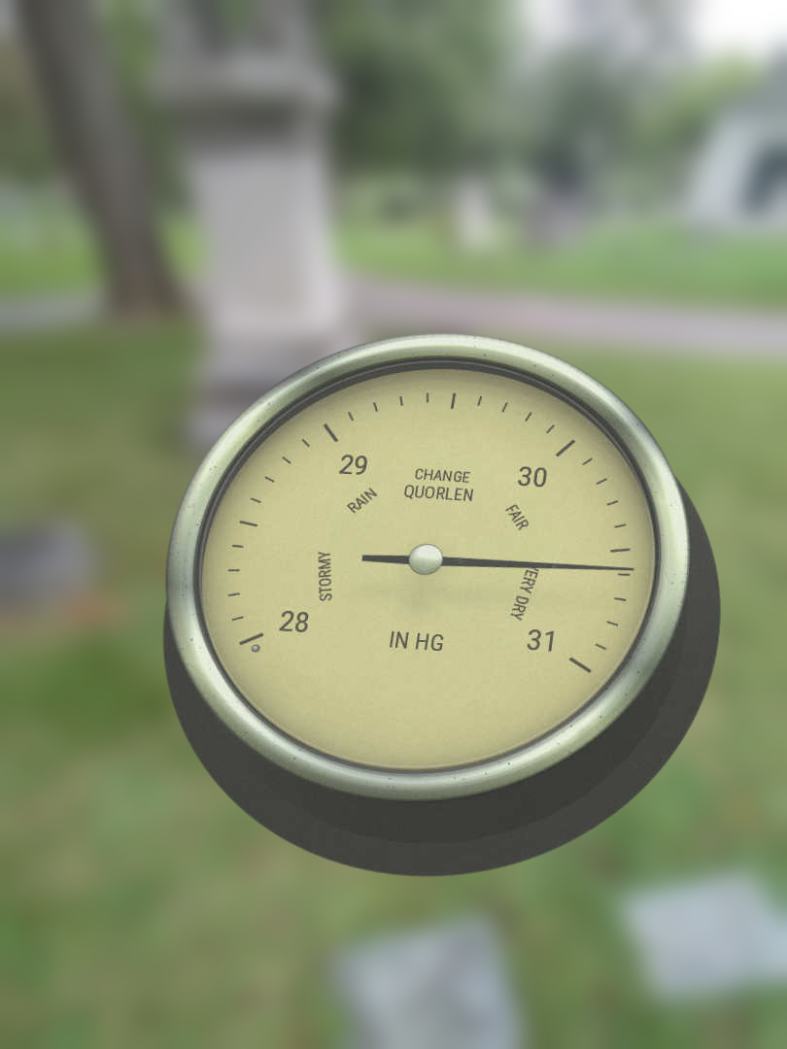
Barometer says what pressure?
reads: 30.6 inHg
